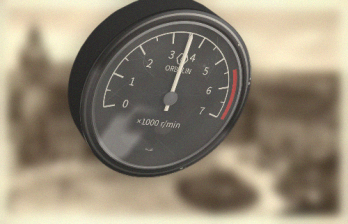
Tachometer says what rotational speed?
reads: 3500 rpm
